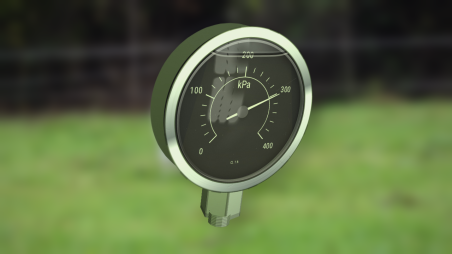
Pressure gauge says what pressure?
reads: 300 kPa
